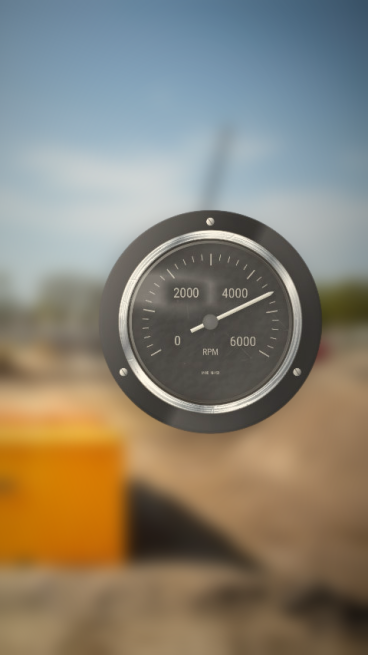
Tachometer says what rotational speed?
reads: 4600 rpm
